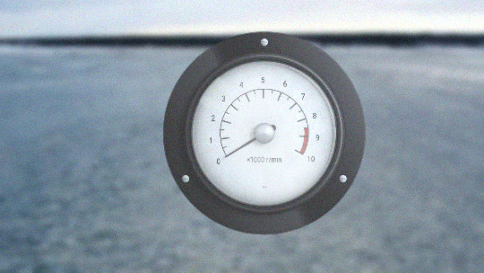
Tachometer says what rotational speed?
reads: 0 rpm
